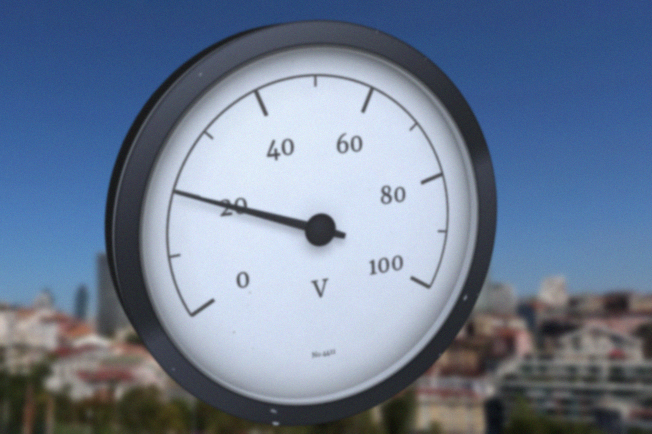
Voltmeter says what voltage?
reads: 20 V
